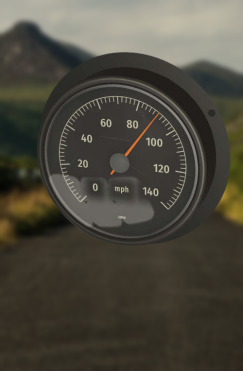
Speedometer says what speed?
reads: 90 mph
